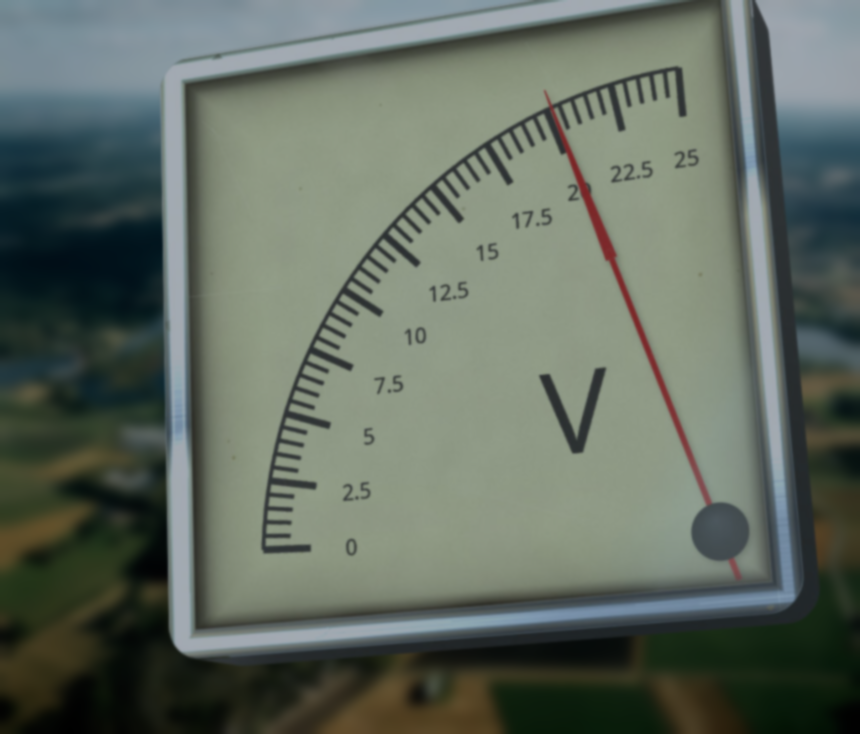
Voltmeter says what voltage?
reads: 20.25 V
